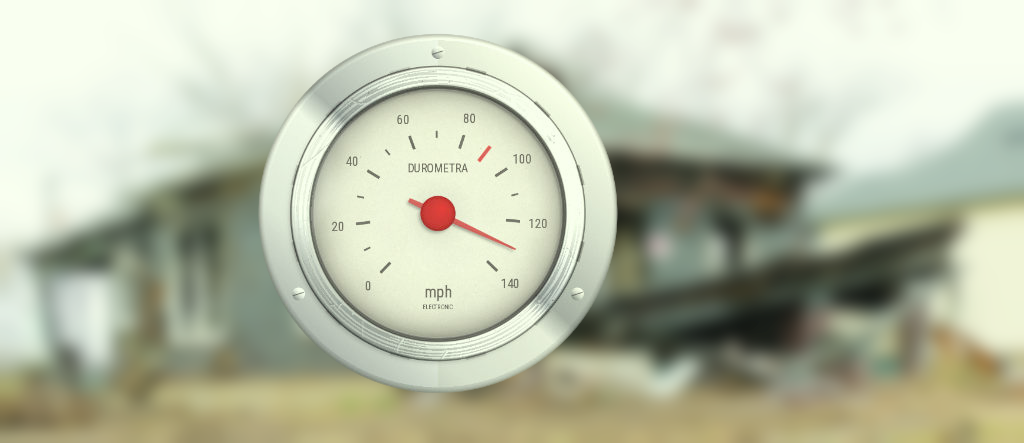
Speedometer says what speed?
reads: 130 mph
